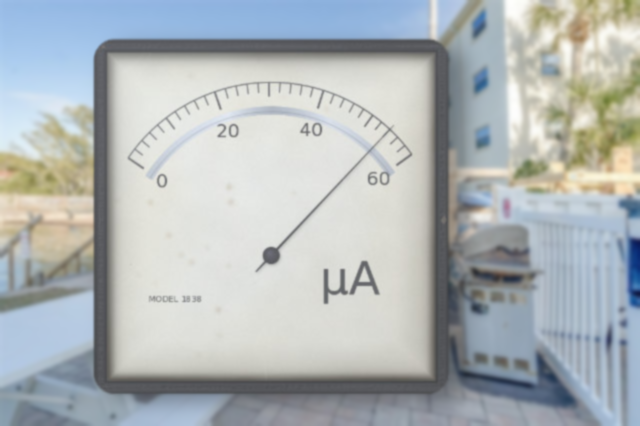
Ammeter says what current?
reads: 54 µA
